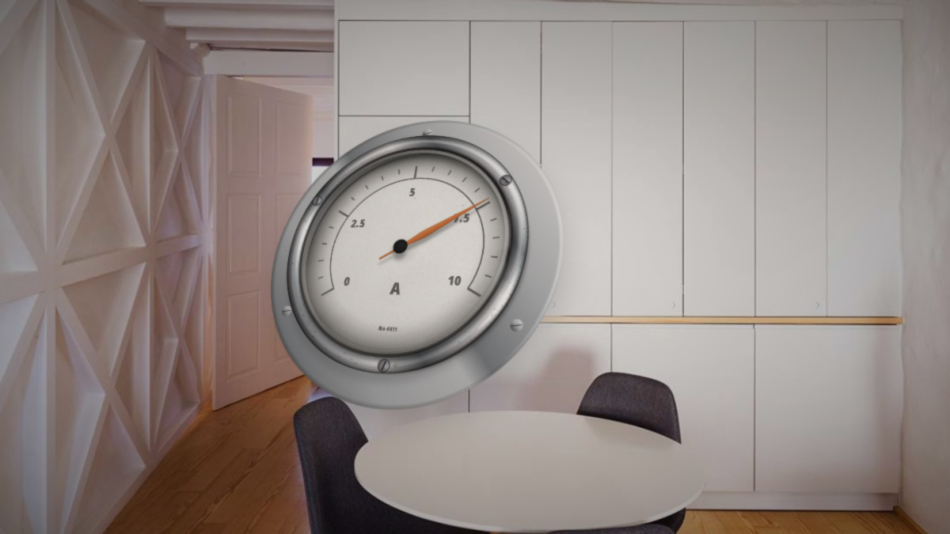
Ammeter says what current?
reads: 7.5 A
